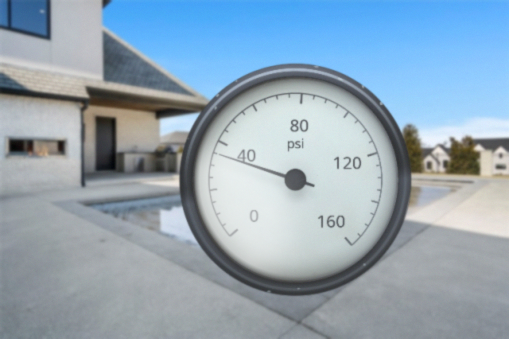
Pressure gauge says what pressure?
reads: 35 psi
